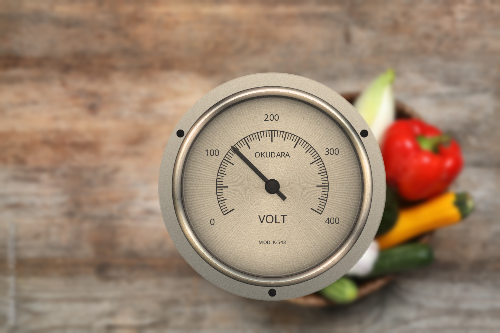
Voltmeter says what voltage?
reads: 125 V
